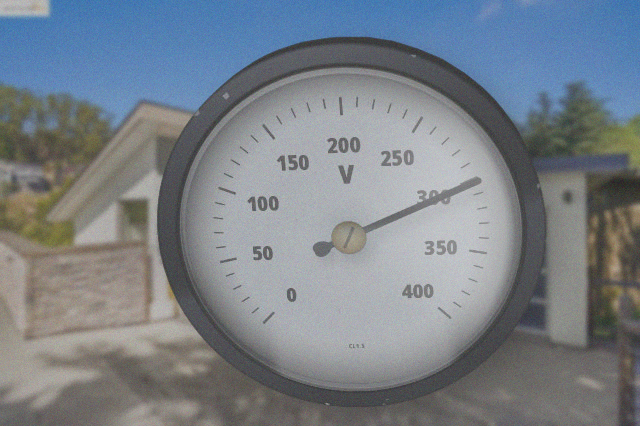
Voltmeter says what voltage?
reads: 300 V
